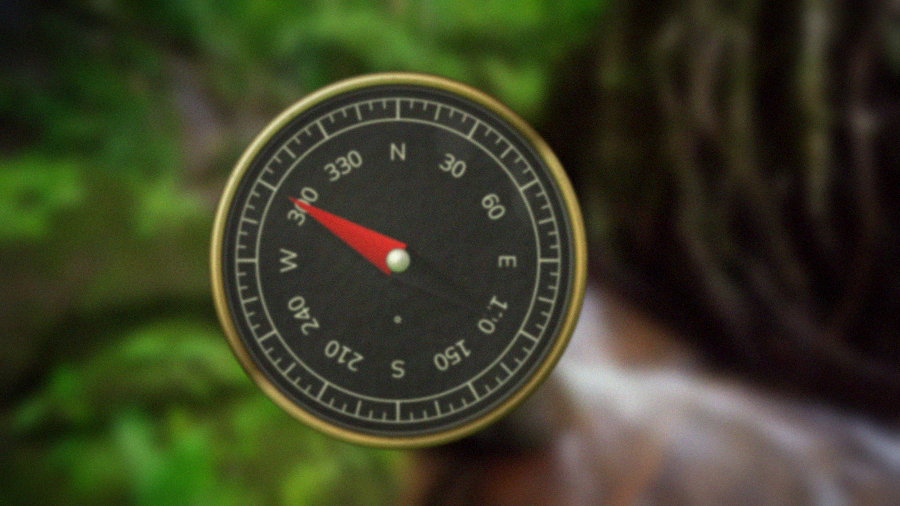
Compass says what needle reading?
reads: 300 °
